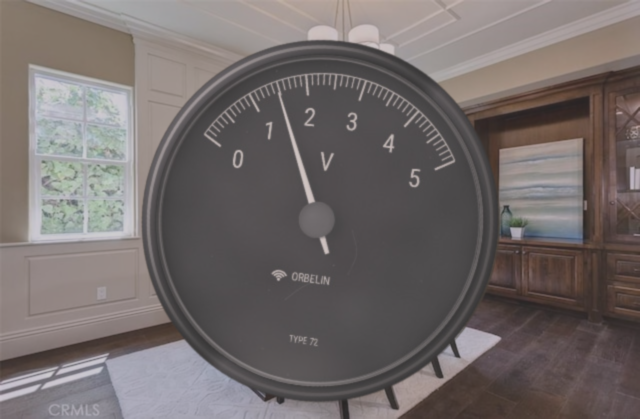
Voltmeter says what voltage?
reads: 1.5 V
